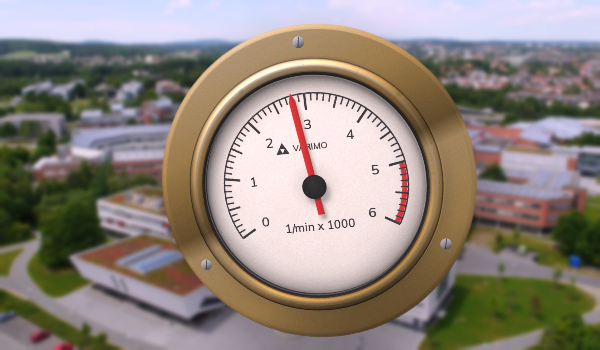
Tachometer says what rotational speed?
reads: 2800 rpm
